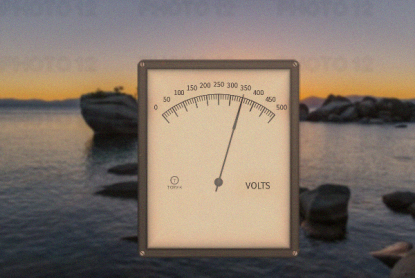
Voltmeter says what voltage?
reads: 350 V
